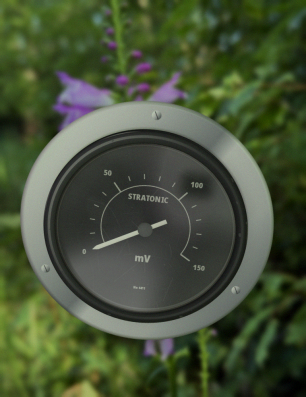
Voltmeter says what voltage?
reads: 0 mV
